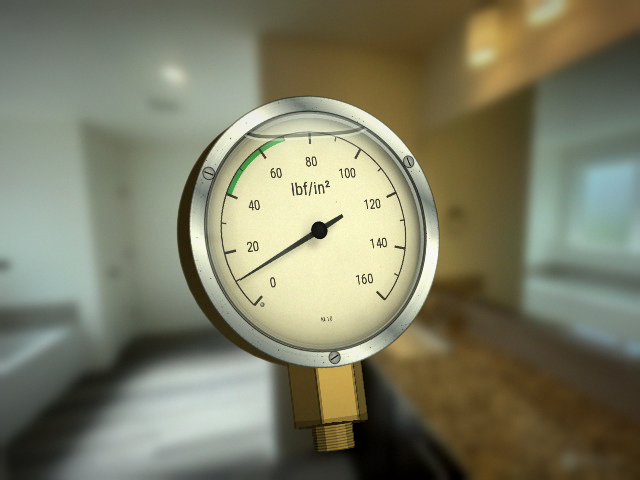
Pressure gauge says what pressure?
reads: 10 psi
